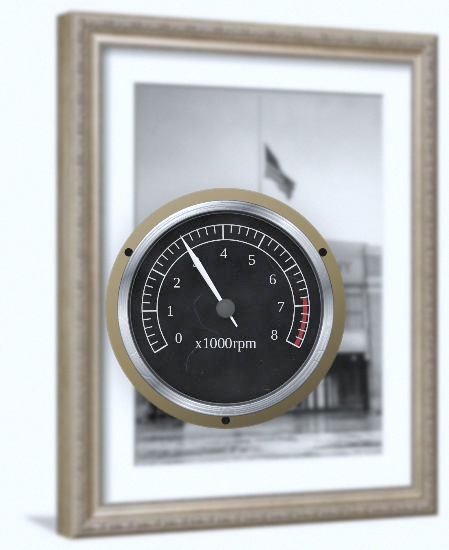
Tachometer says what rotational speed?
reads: 3000 rpm
